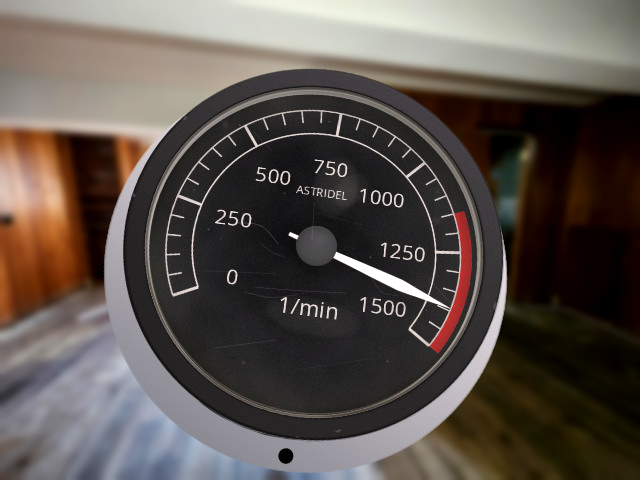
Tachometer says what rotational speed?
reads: 1400 rpm
